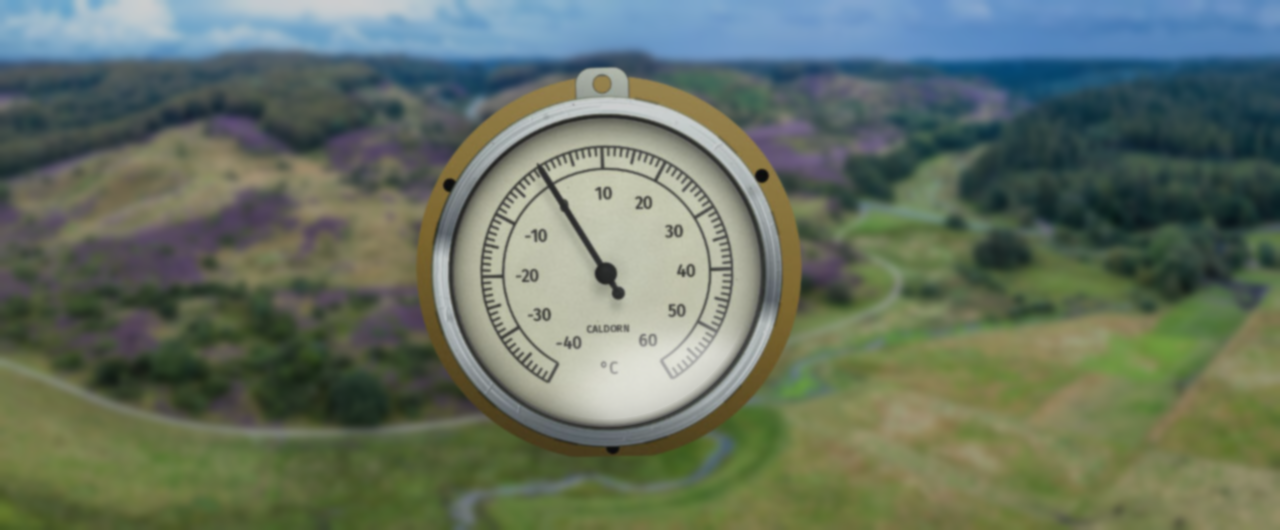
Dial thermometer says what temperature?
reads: 0 °C
